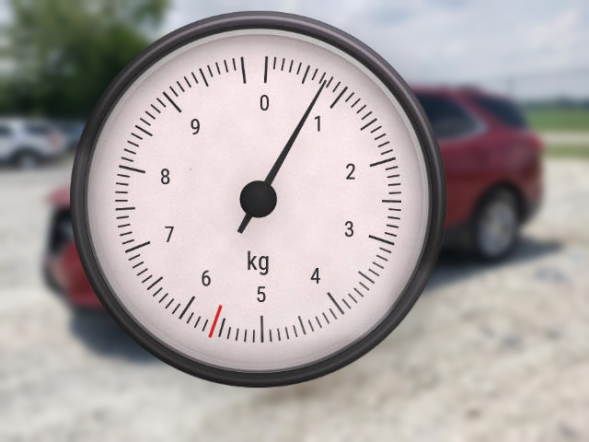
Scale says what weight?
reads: 0.75 kg
